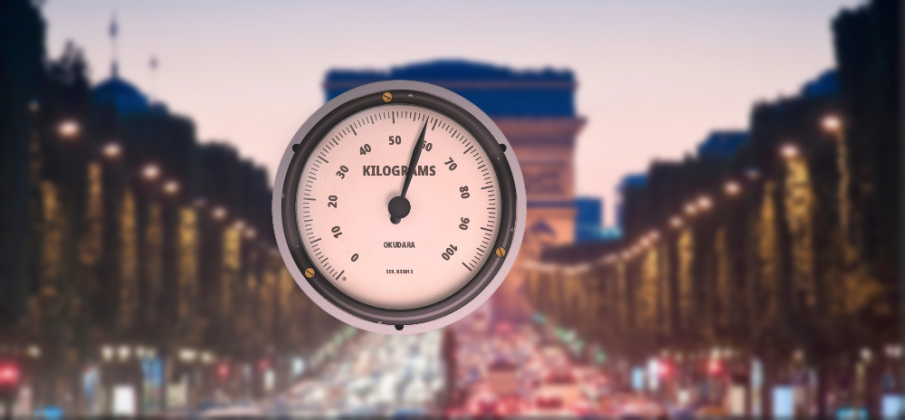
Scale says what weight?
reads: 58 kg
